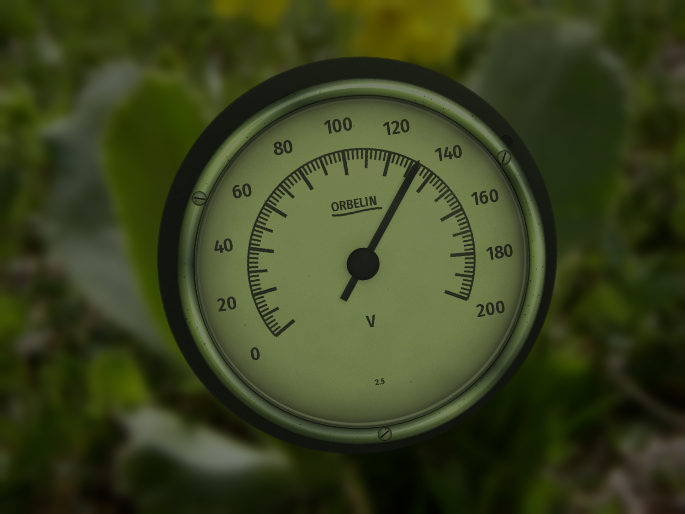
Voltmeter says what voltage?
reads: 132 V
